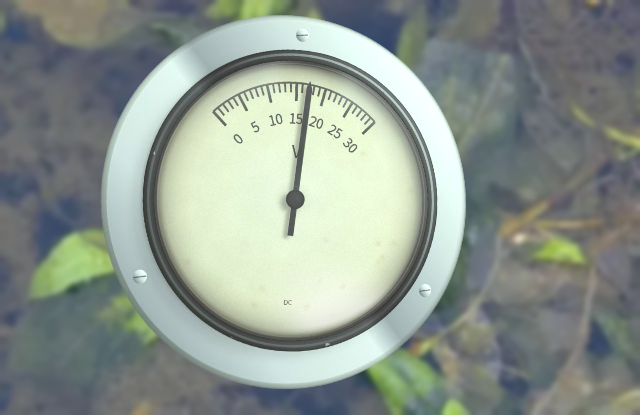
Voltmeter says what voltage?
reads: 17 V
